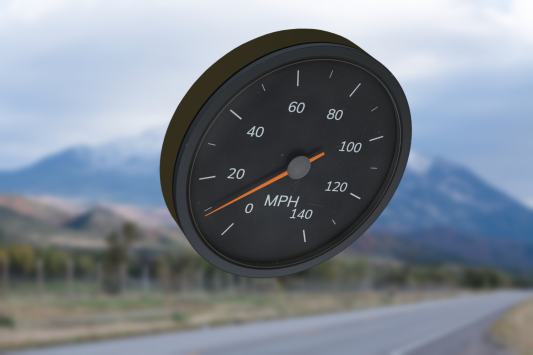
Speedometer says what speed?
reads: 10 mph
